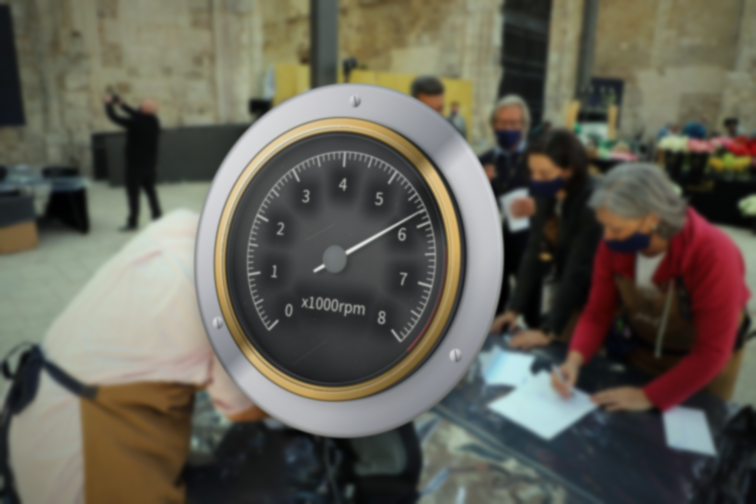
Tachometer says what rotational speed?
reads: 5800 rpm
